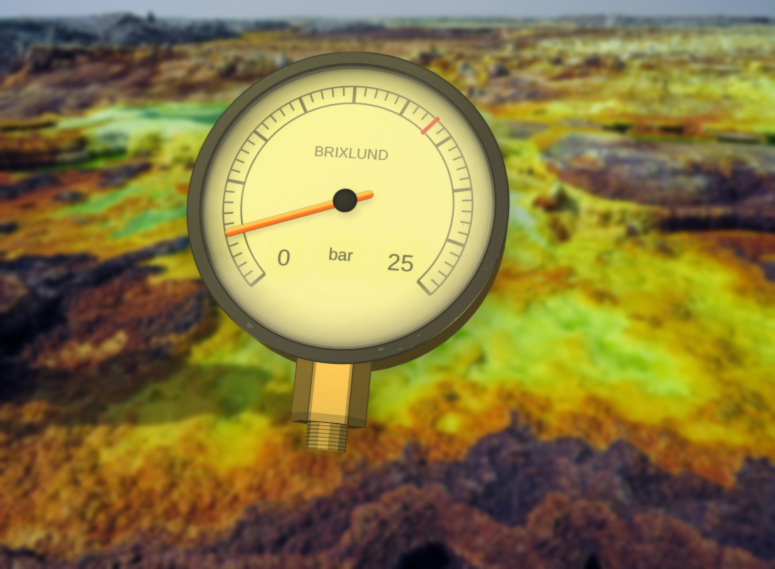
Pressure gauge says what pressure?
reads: 2.5 bar
